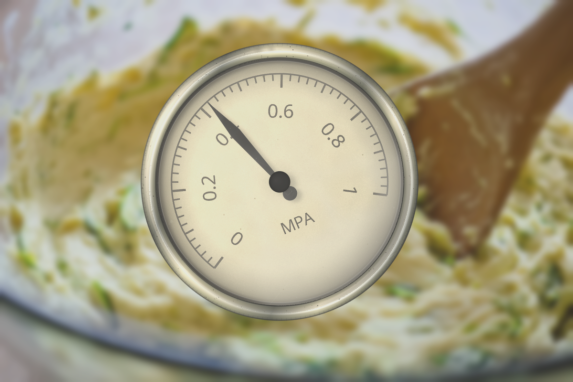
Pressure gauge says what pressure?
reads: 0.42 MPa
